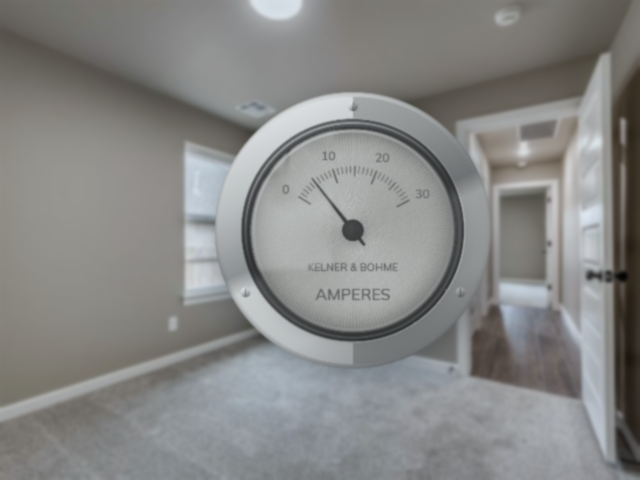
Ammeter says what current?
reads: 5 A
